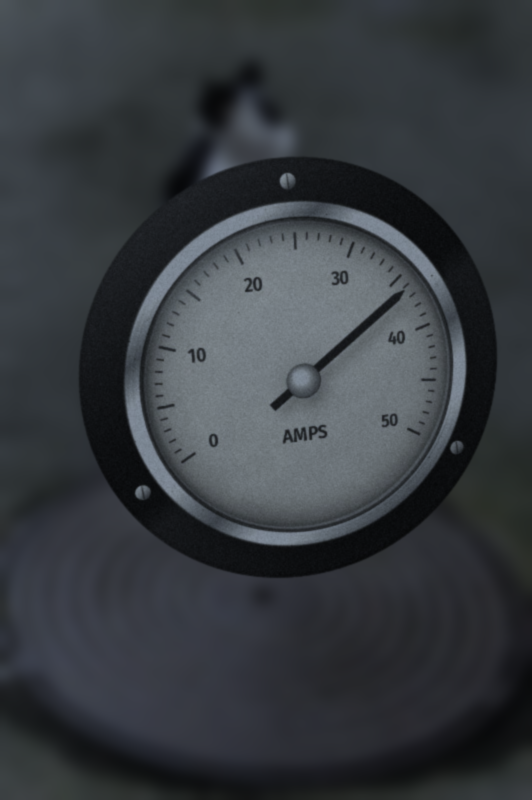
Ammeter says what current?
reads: 36 A
